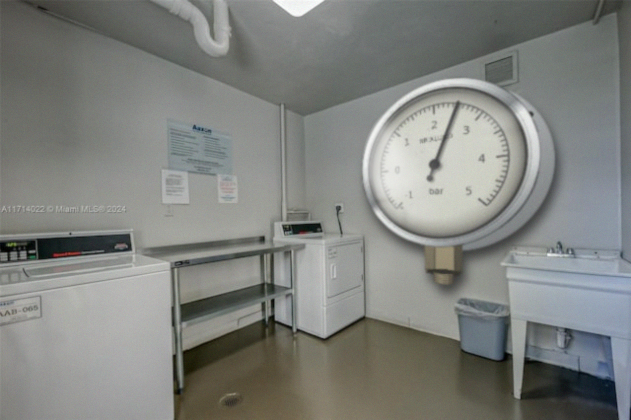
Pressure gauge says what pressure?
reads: 2.5 bar
